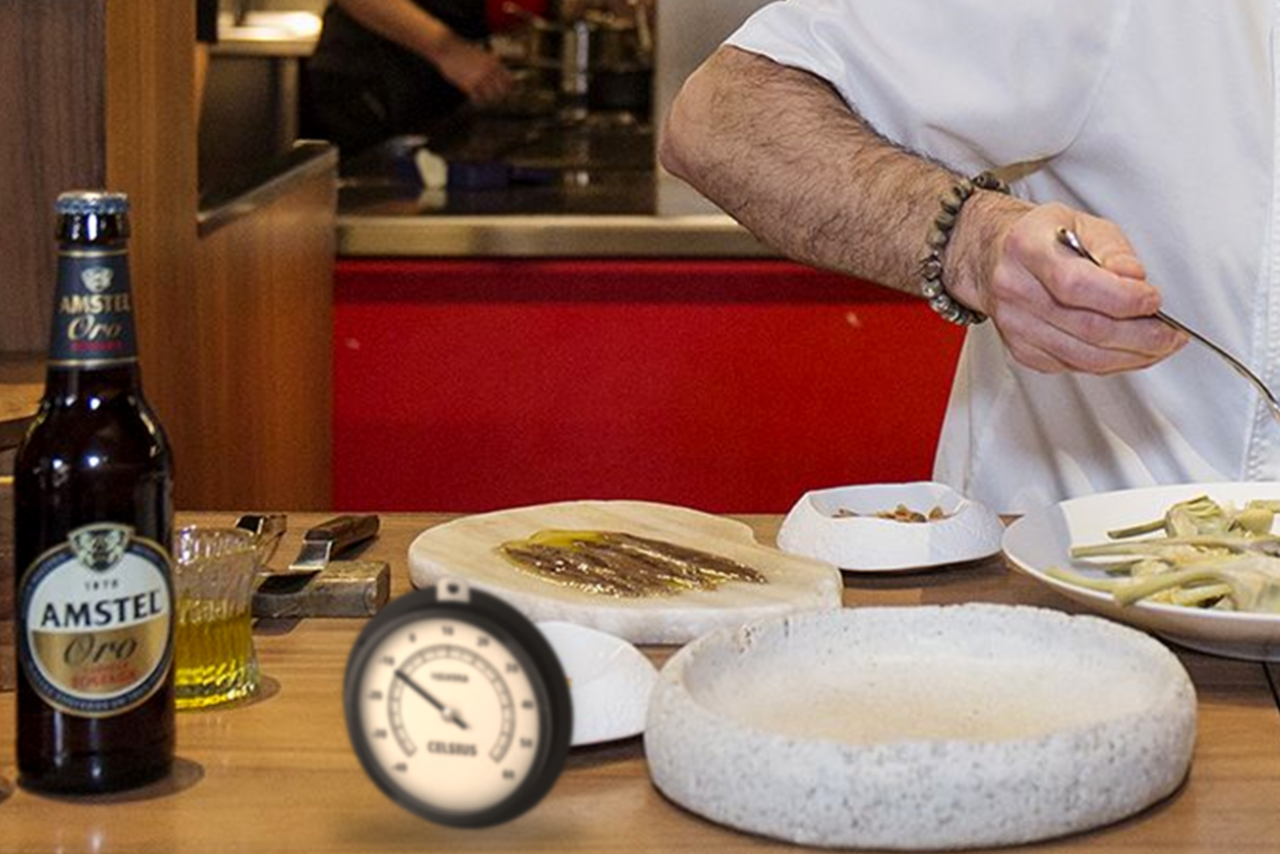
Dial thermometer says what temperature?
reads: -10 °C
